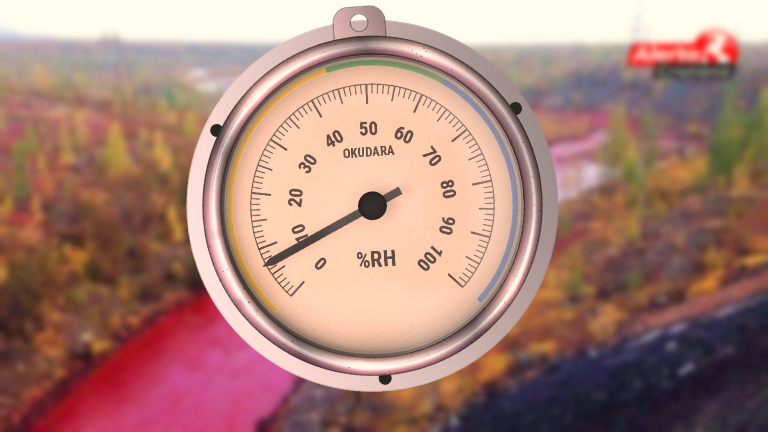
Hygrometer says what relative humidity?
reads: 7 %
